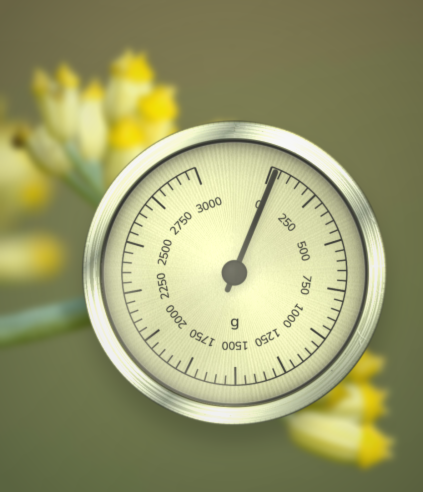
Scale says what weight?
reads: 25 g
